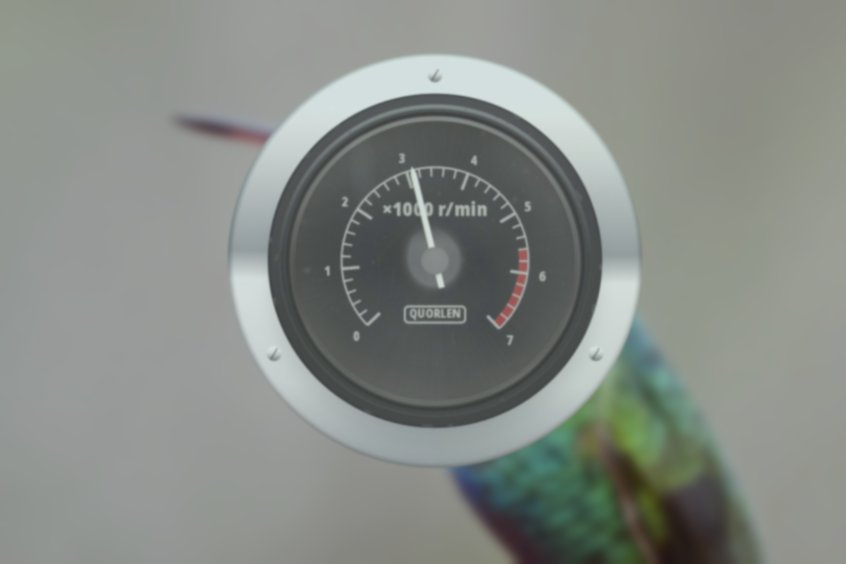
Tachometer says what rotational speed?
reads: 3100 rpm
